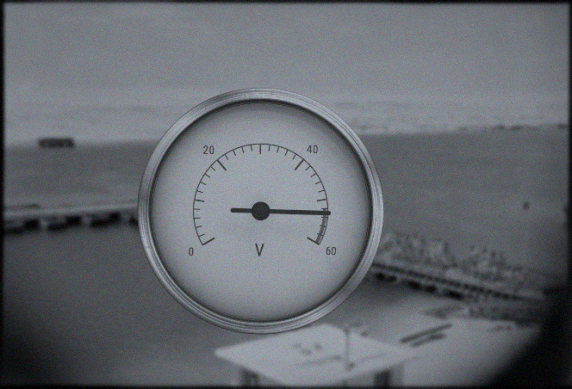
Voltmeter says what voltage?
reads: 53 V
